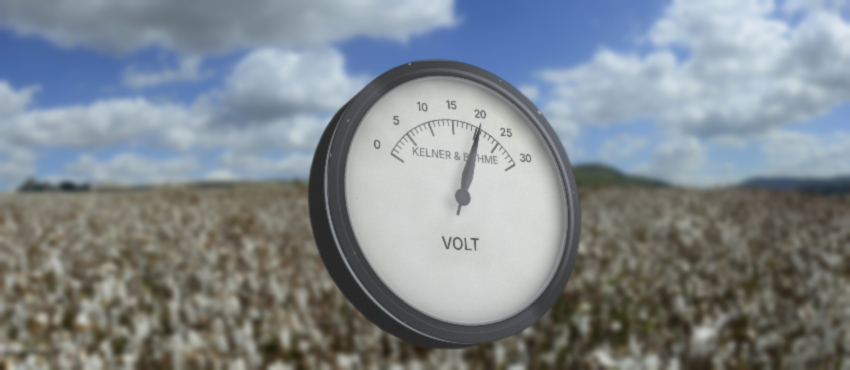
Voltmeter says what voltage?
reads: 20 V
